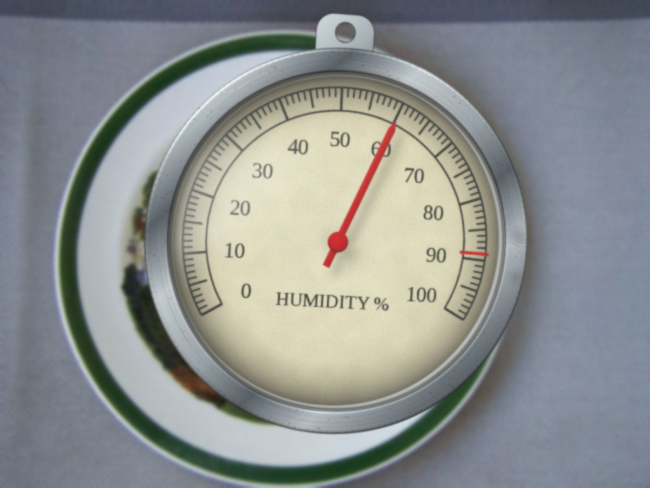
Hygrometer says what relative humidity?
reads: 60 %
